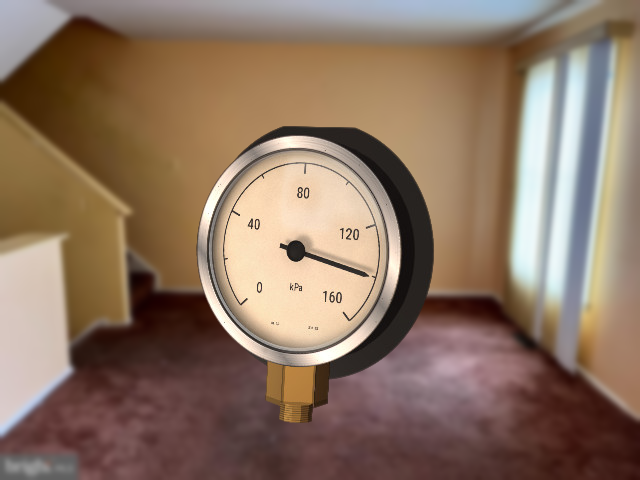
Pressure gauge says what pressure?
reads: 140 kPa
